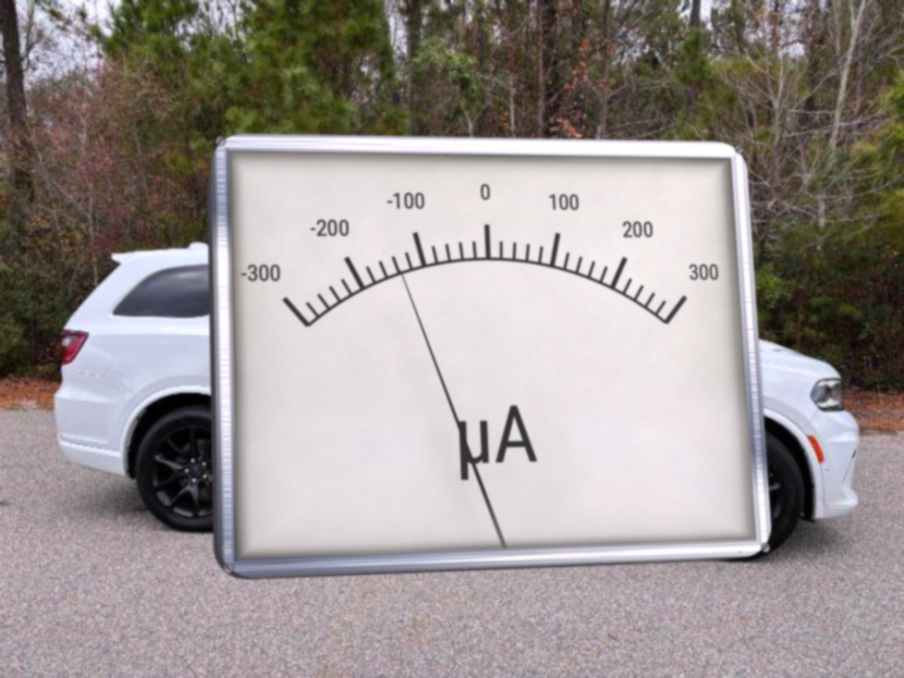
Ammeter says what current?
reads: -140 µA
